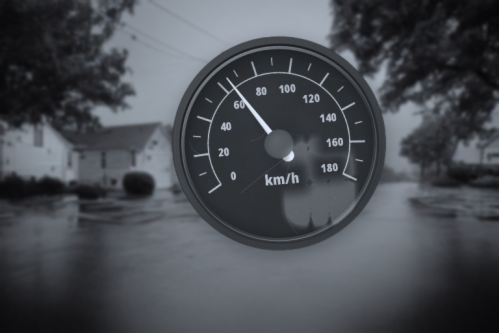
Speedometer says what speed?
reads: 65 km/h
